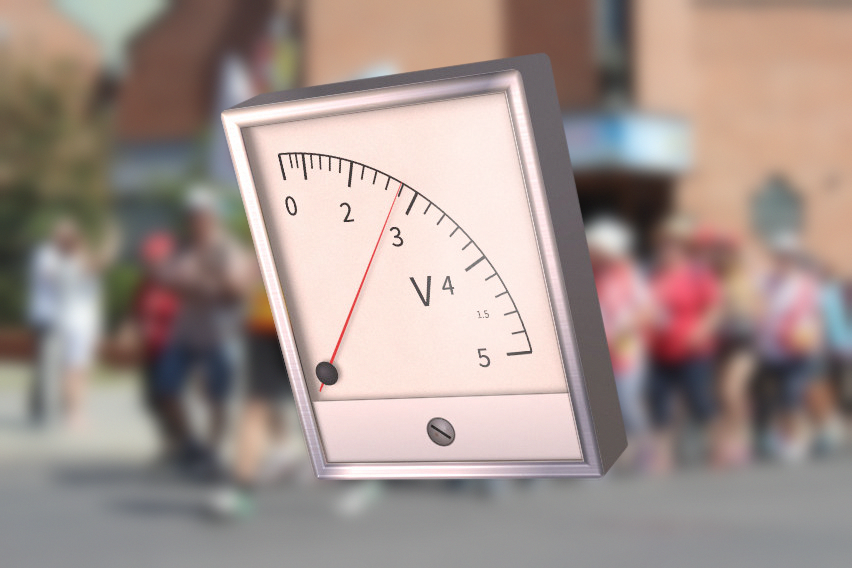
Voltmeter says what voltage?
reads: 2.8 V
